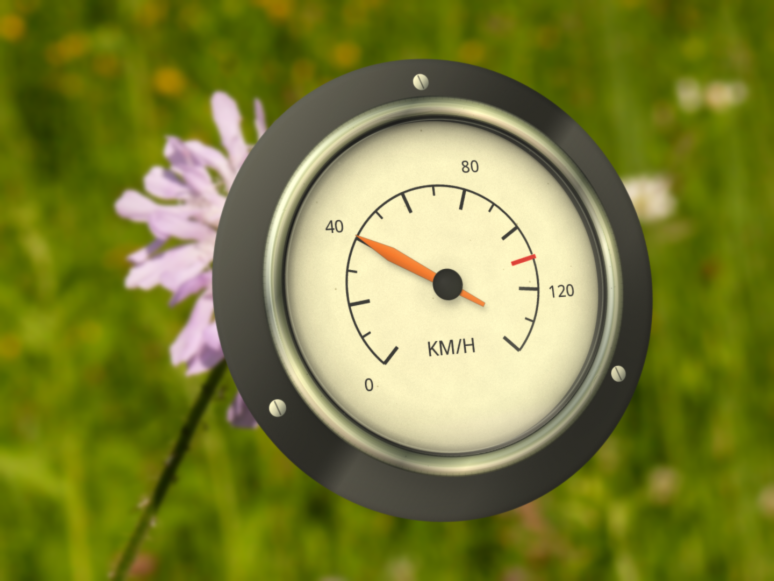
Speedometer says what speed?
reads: 40 km/h
